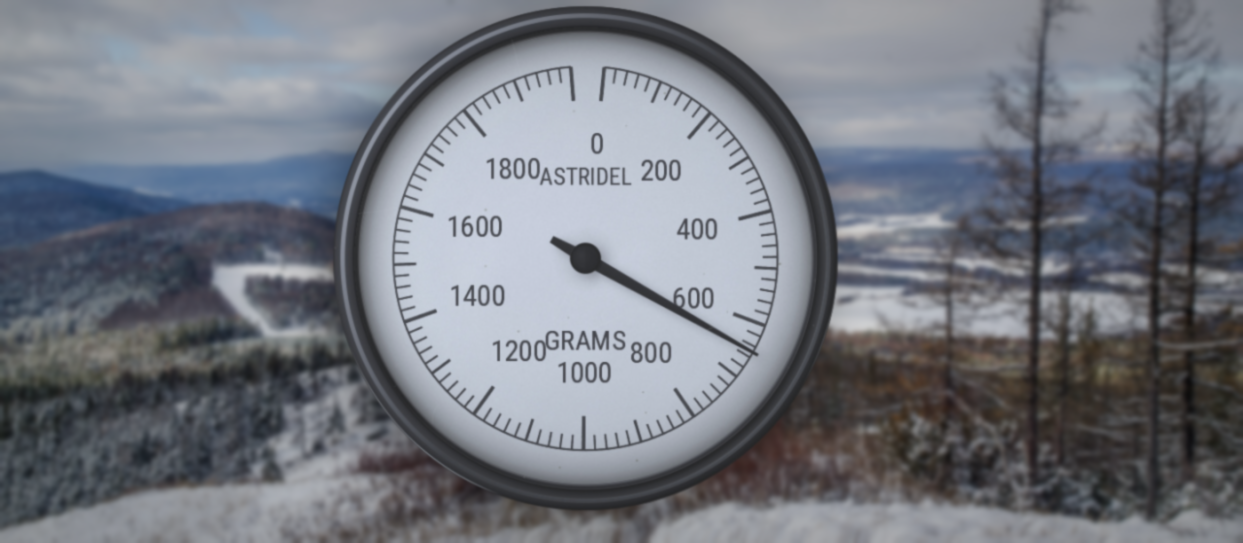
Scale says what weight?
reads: 650 g
